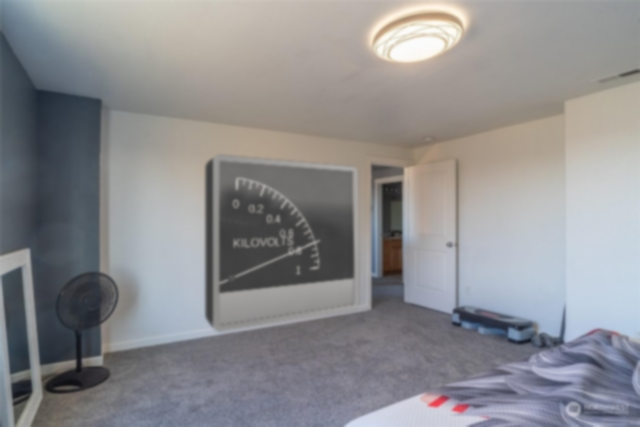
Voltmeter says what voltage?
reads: 0.8 kV
